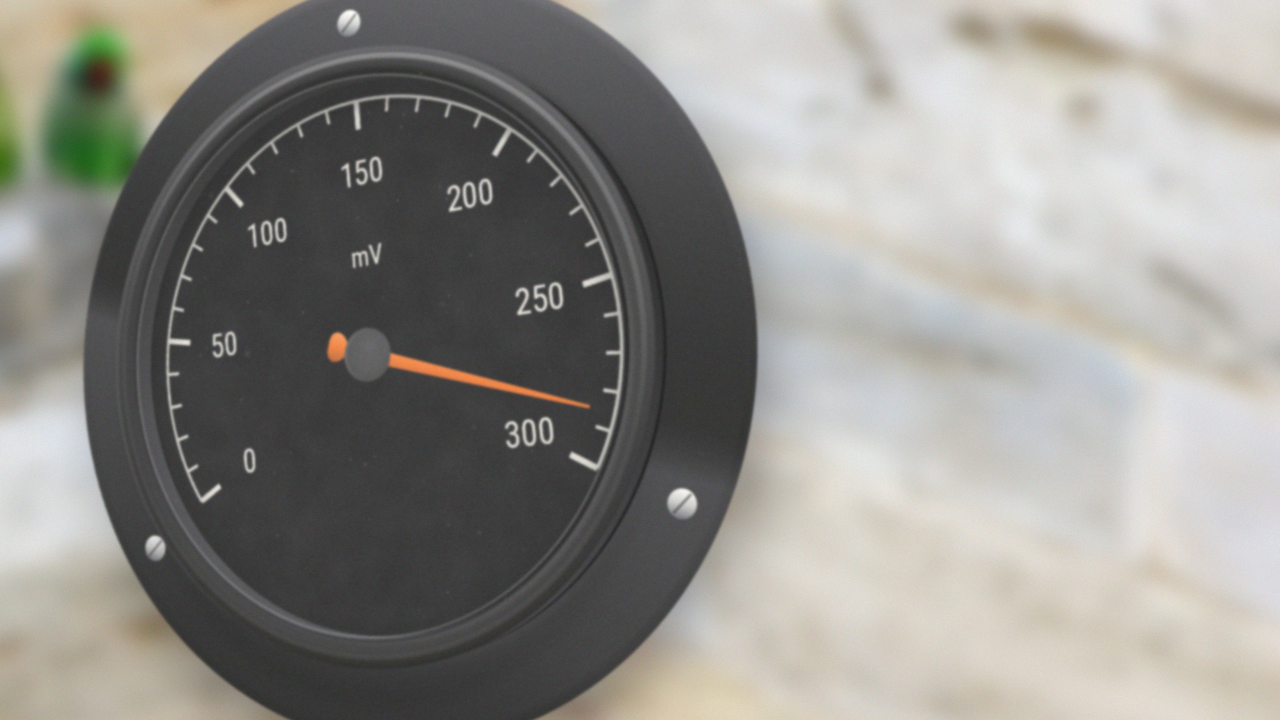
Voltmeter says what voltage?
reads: 285 mV
